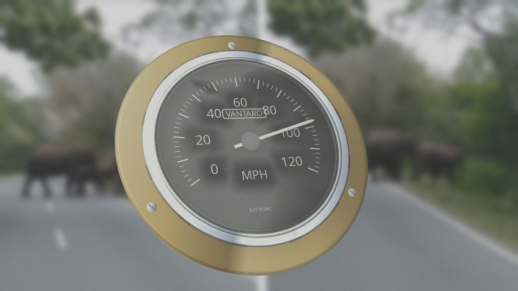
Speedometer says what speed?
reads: 98 mph
